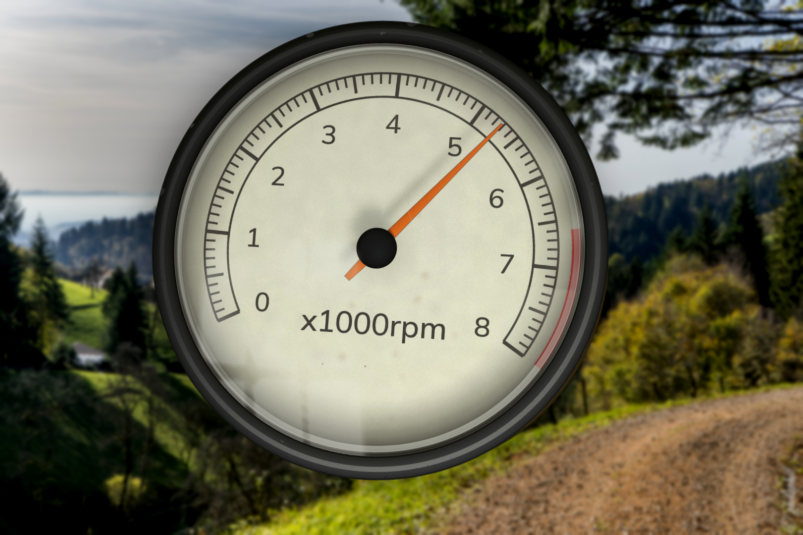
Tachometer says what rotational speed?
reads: 5300 rpm
